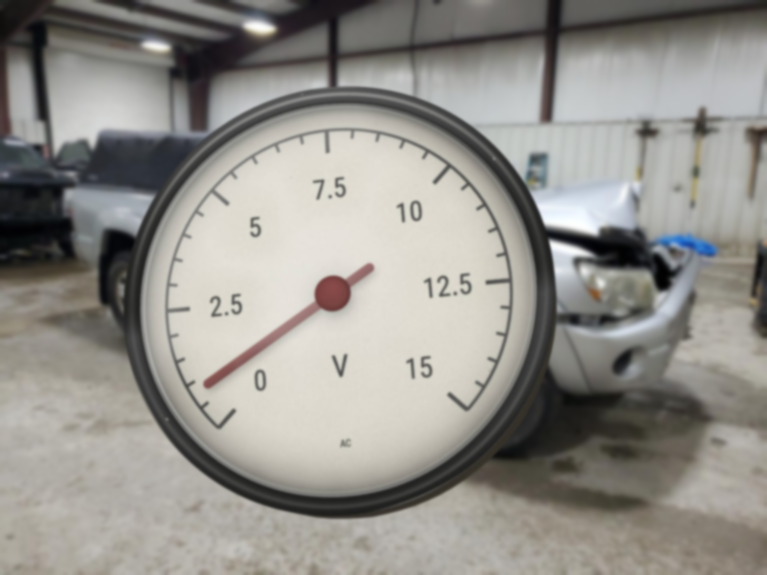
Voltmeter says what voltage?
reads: 0.75 V
